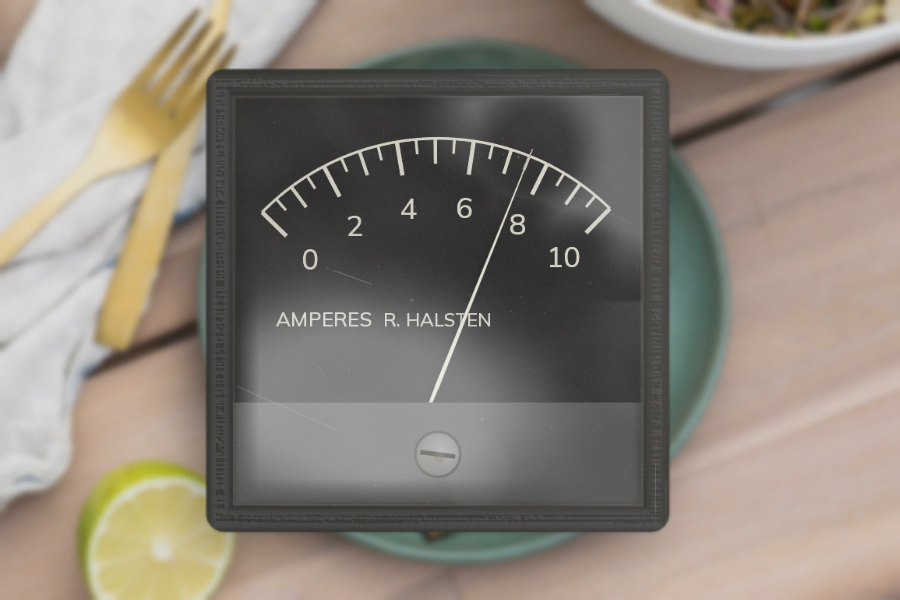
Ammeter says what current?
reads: 7.5 A
